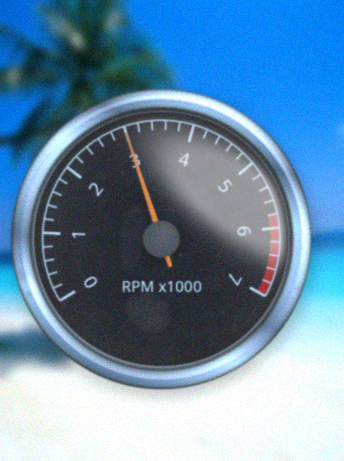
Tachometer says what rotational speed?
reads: 3000 rpm
